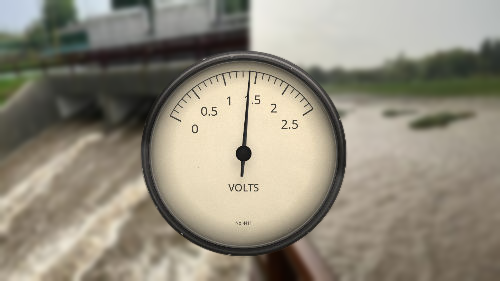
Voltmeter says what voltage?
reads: 1.4 V
